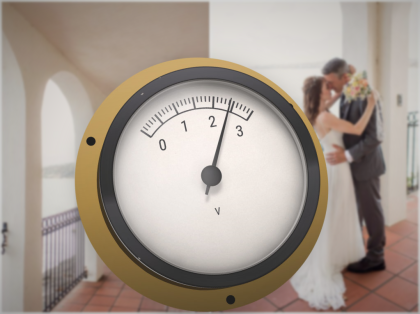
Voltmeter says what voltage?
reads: 2.4 V
